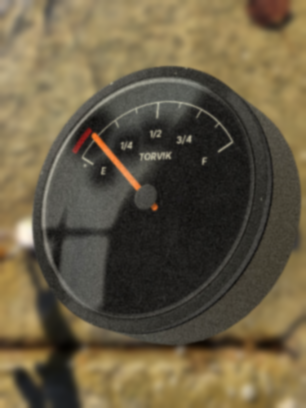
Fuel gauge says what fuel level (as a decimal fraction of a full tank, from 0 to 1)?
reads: 0.125
